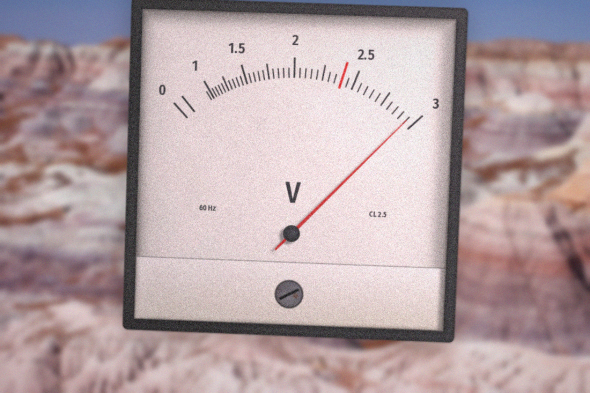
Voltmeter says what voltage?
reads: 2.95 V
